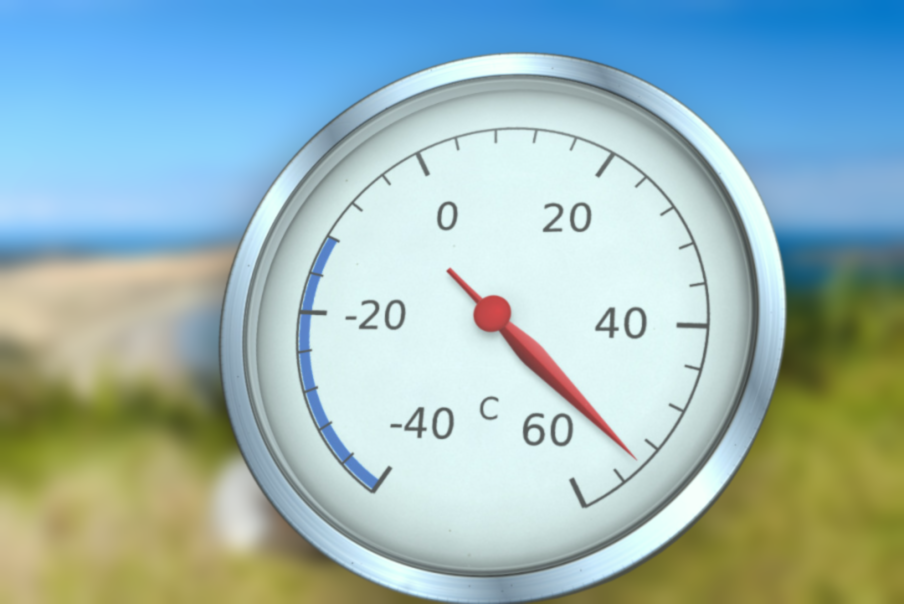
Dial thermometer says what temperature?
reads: 54 °C
